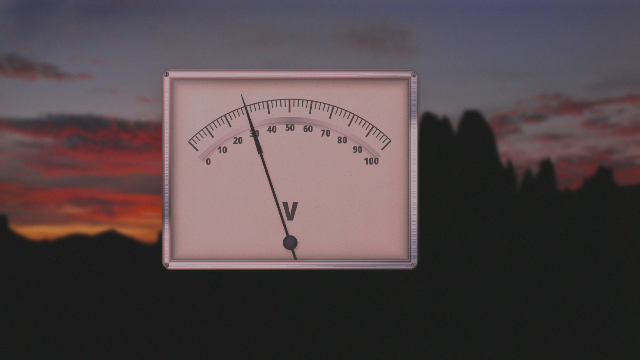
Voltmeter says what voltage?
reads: 30 V
